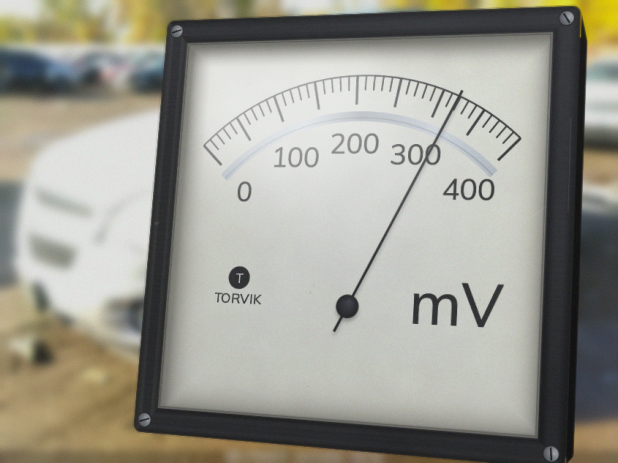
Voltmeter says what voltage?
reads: 320 mV
